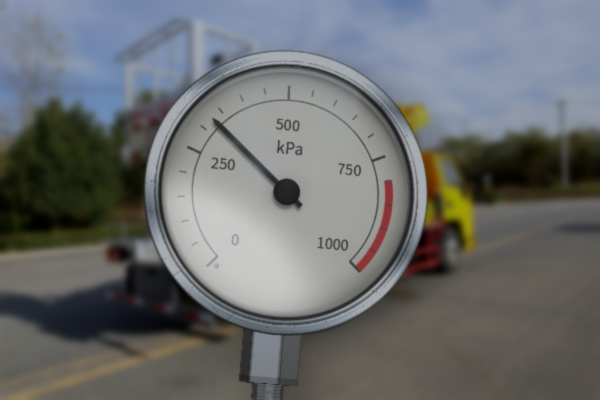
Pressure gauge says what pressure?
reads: 325 kPa
